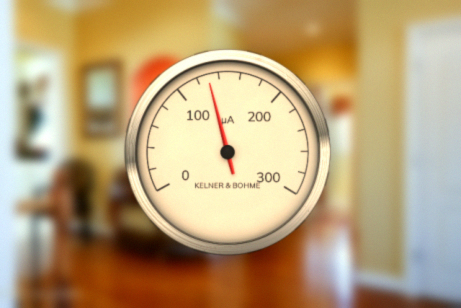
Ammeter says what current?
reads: 130 µA
